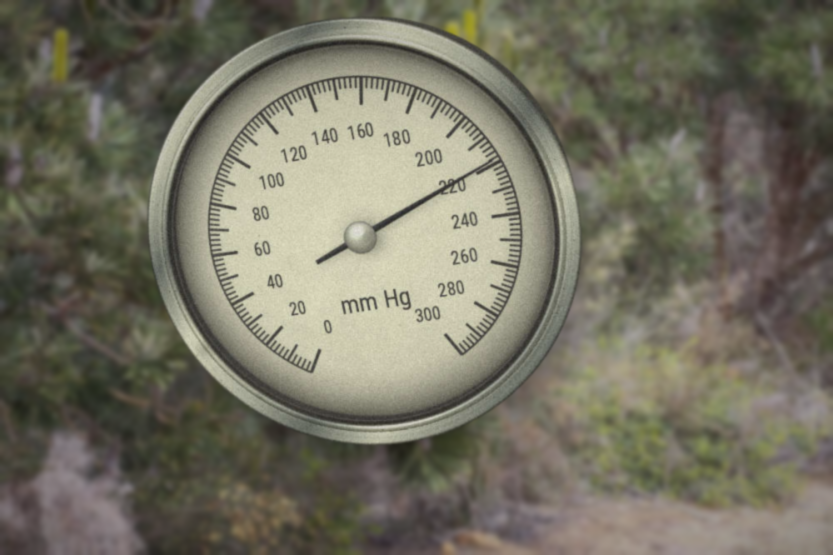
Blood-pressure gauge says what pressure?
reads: 218 mmHg
